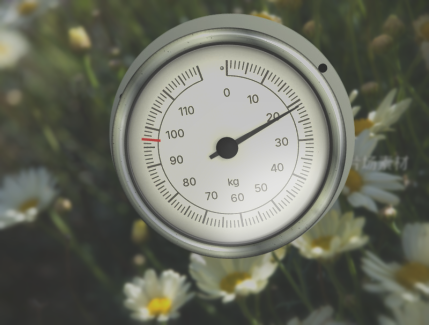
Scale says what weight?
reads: 21 kg
